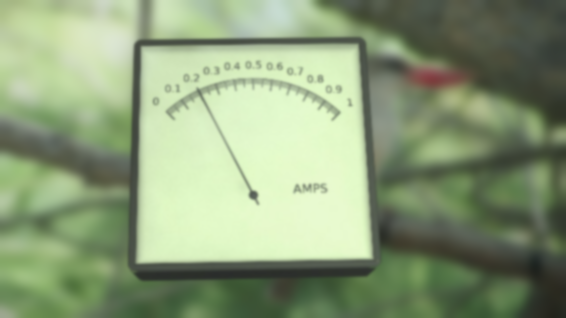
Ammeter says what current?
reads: 0.2 A
